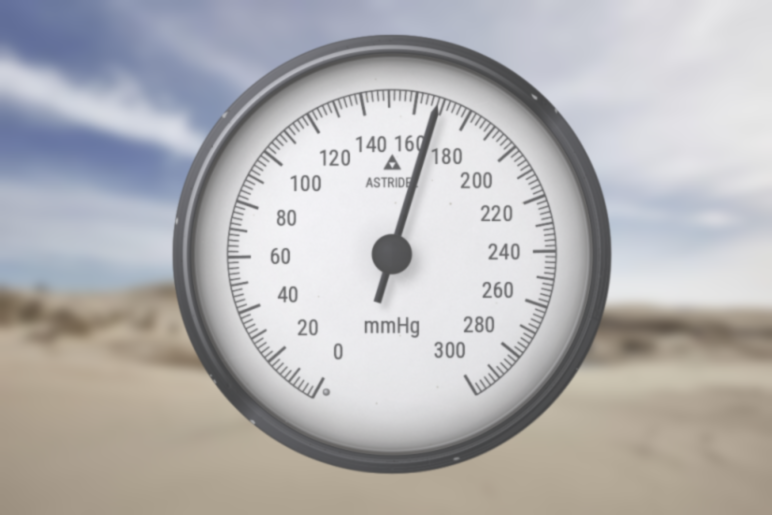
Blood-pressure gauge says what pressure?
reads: 168 mmHg
